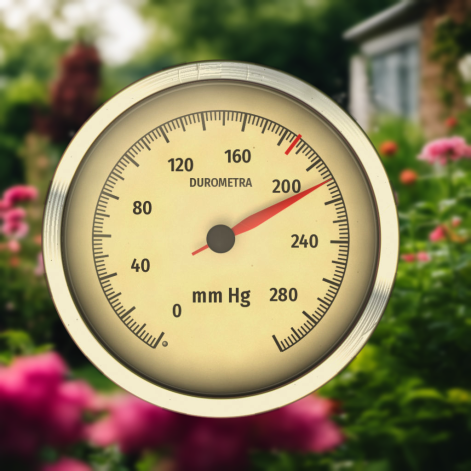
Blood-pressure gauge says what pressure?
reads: 210 mmHg
